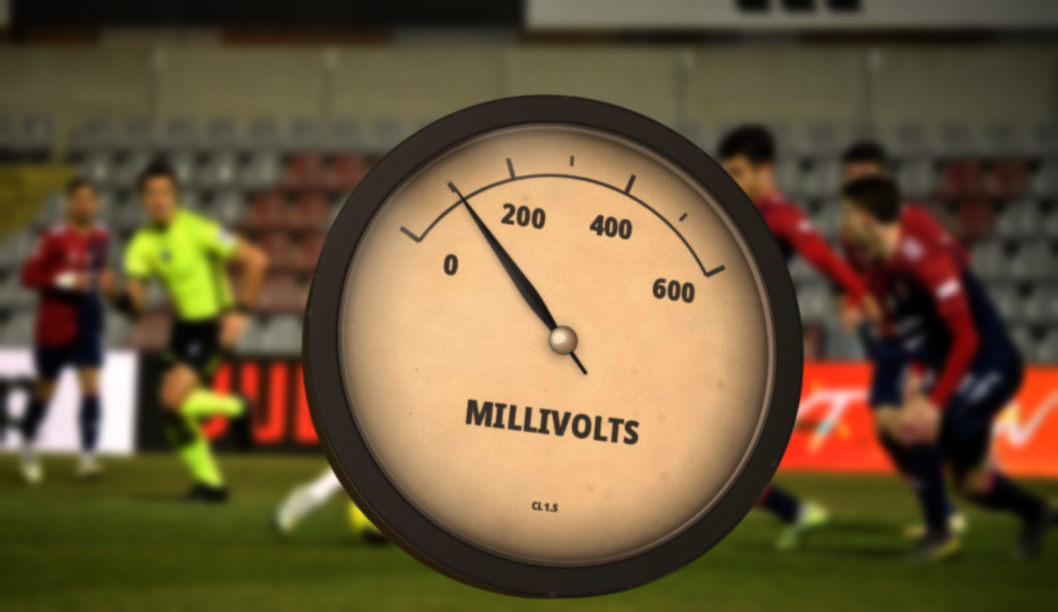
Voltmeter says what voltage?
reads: 100 mV
